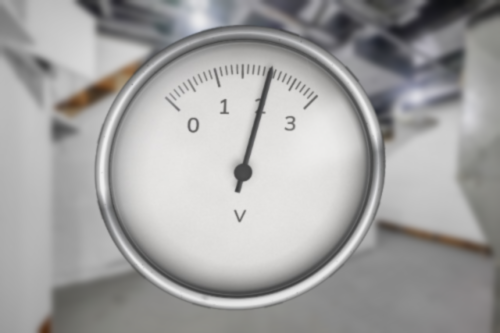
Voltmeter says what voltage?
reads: 2 V
